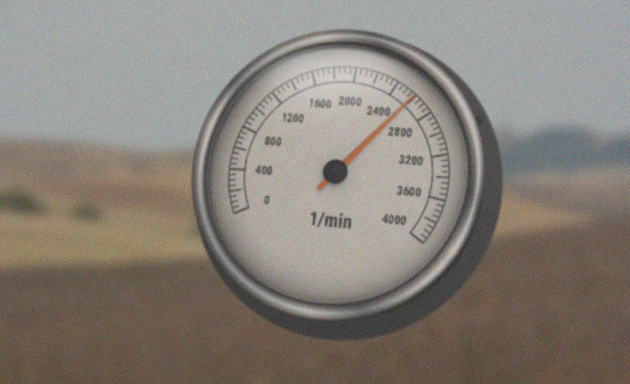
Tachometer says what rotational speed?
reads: 2600 rpm
